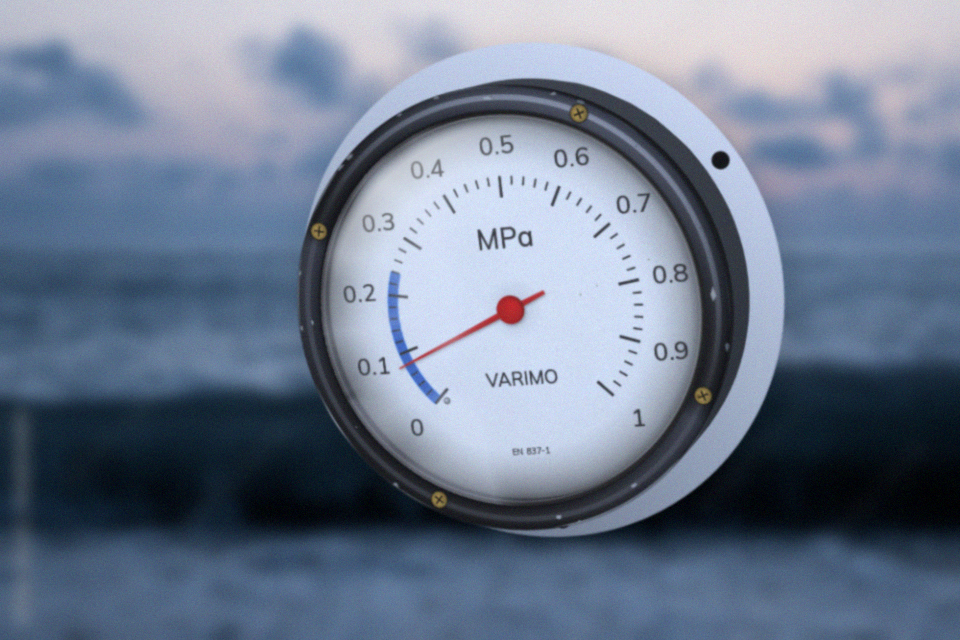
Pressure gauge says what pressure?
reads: 0.08 MPa
